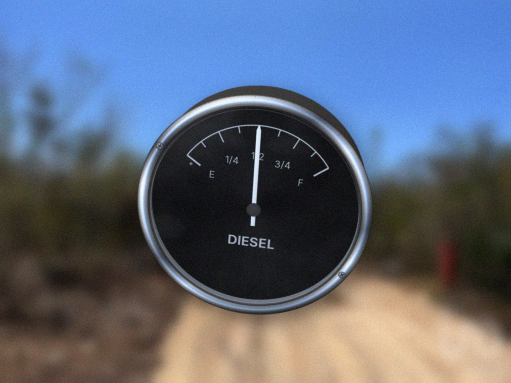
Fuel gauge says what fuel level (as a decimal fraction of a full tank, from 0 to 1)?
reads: 0.5
